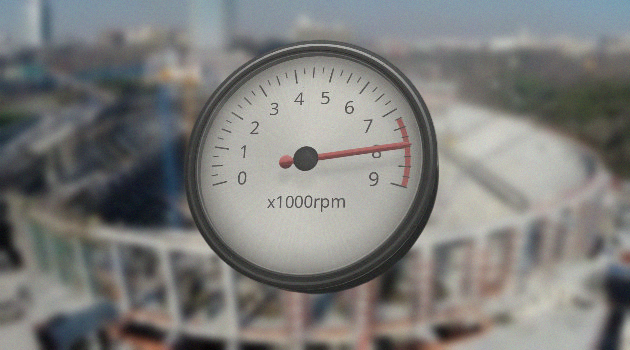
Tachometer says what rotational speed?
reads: 8000 rpm
